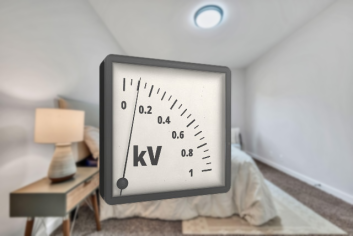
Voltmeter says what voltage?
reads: 0.1 kV
